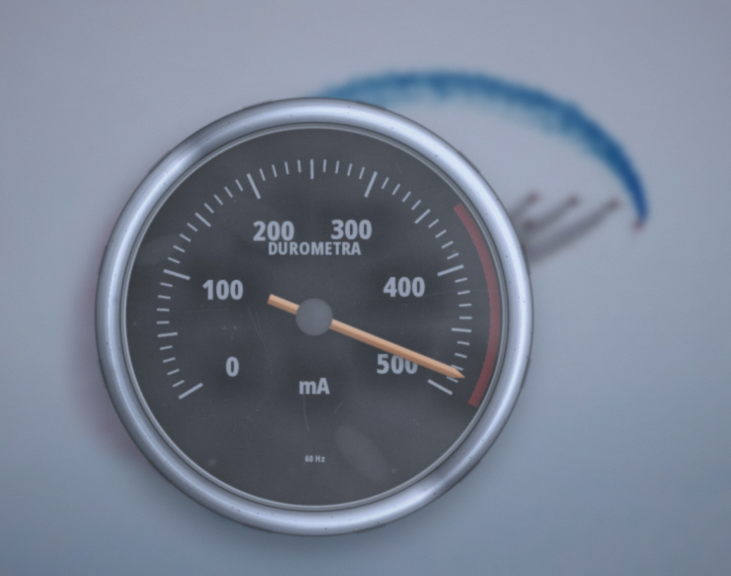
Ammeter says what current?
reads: 485 mA
